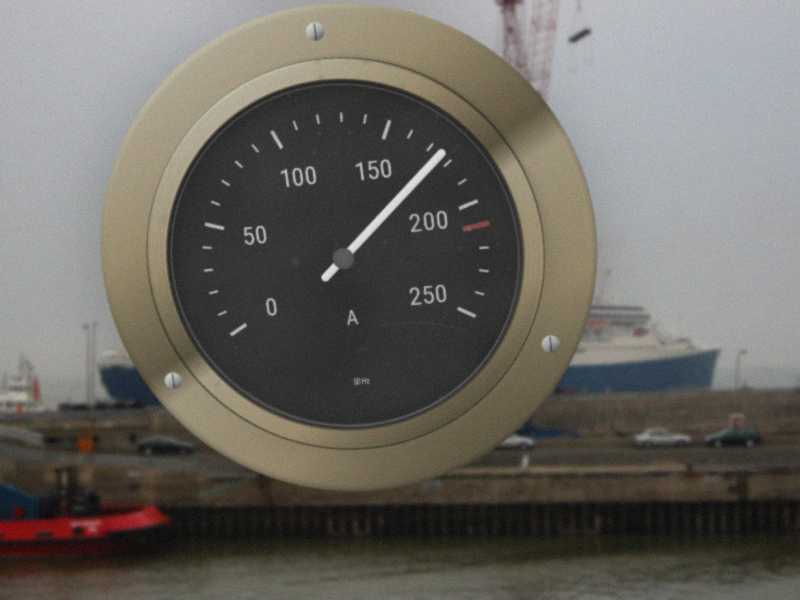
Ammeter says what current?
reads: 175 A
